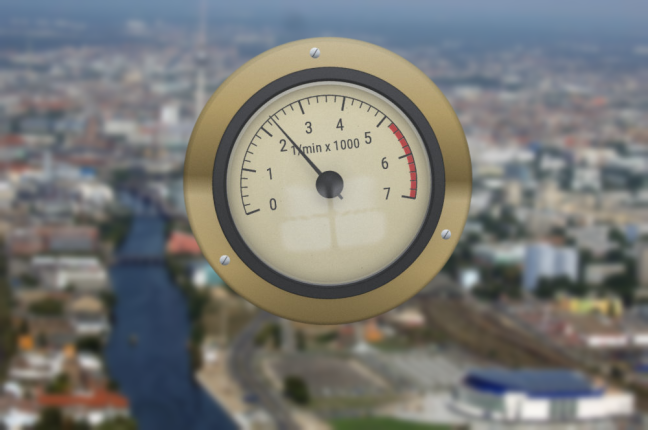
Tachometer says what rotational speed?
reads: 2300 rpm
